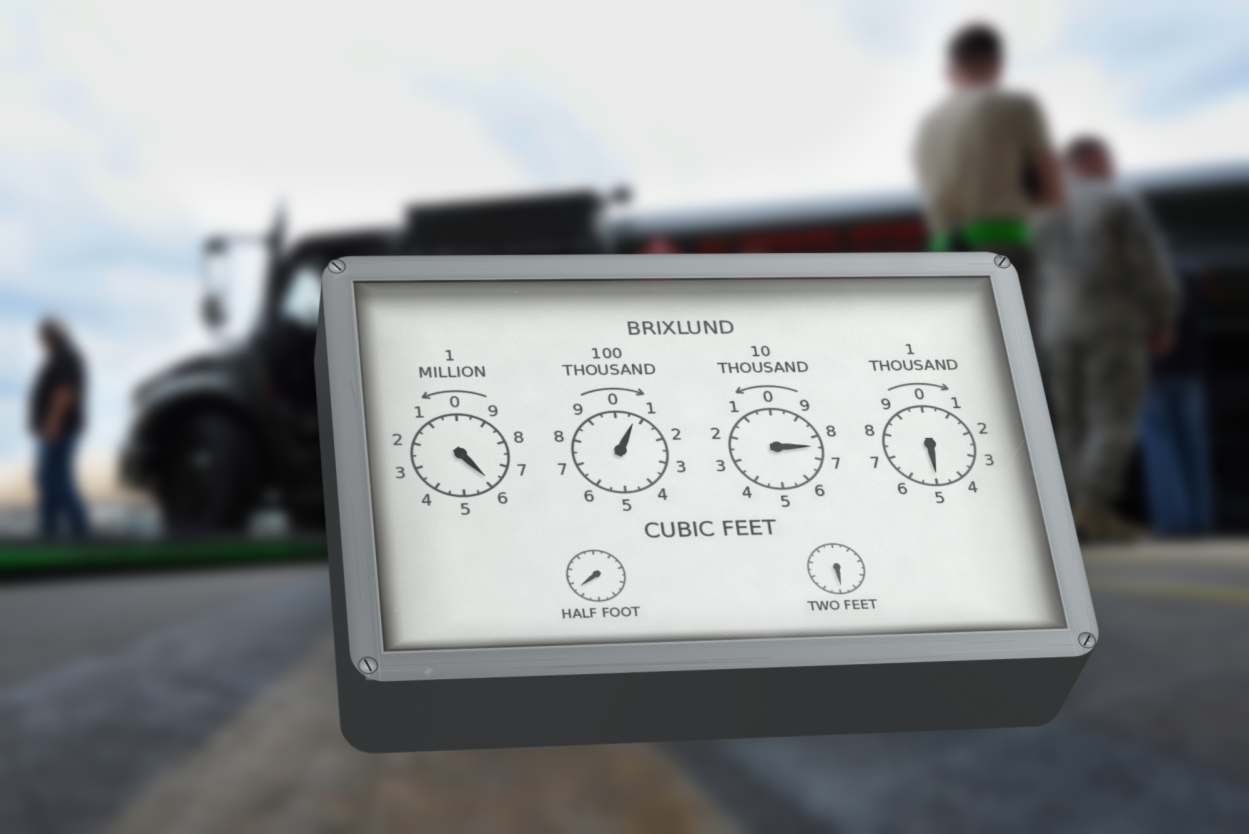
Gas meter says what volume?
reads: 607500 ft³
